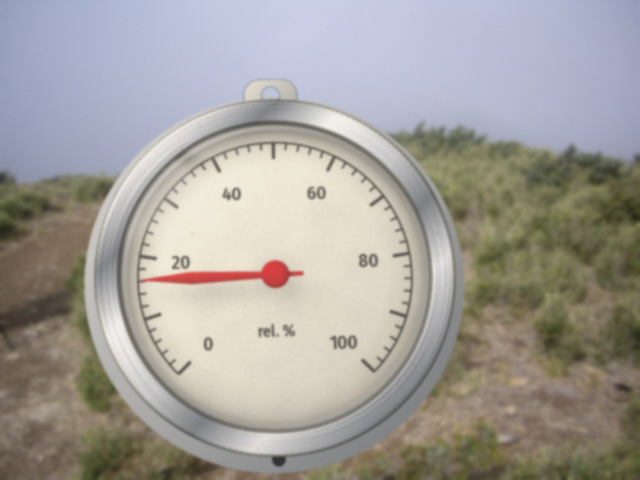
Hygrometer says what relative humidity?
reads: 16 %
